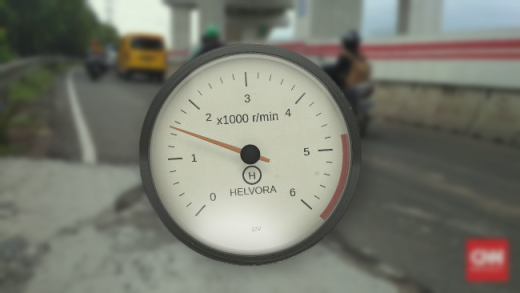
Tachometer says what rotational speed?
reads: 1500 rpm
